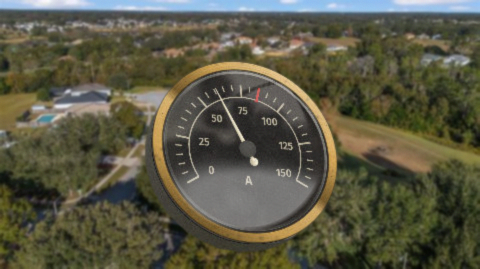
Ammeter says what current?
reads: 60 A
